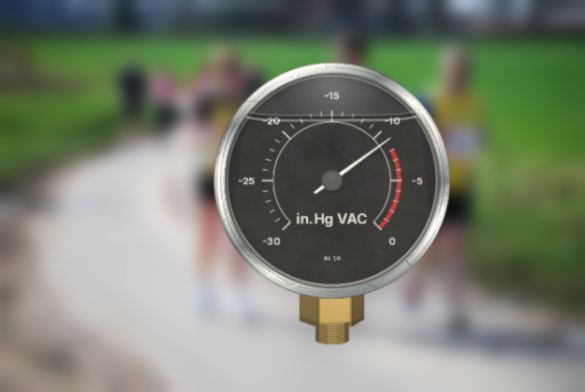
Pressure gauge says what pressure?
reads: -9 inHg
